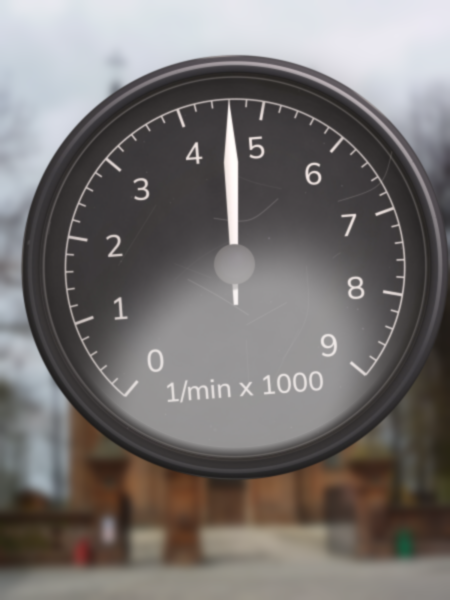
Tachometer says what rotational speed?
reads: 4600 rpm
